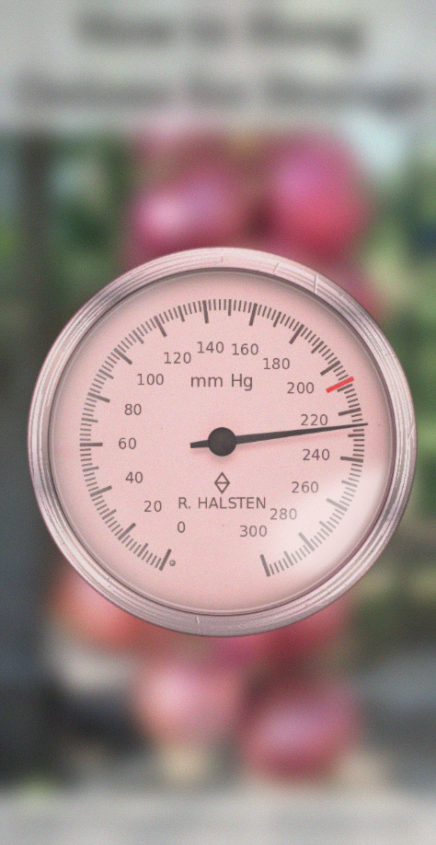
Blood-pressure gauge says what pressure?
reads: 226 mmHg
